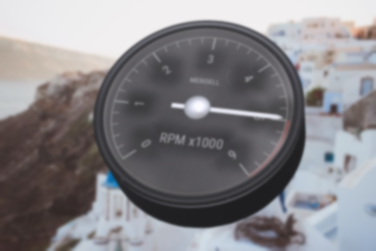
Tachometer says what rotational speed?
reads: 5000 rpm
